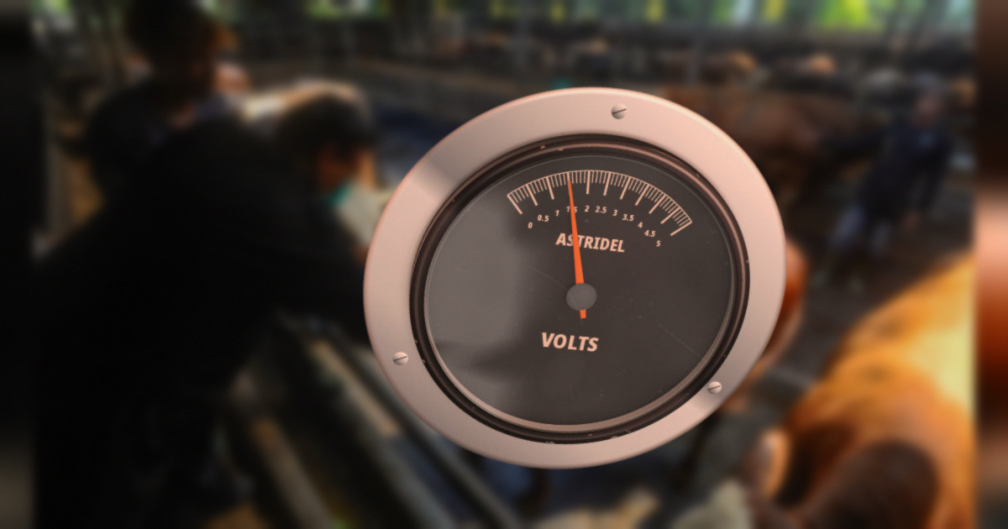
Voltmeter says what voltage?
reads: 1.5 V
